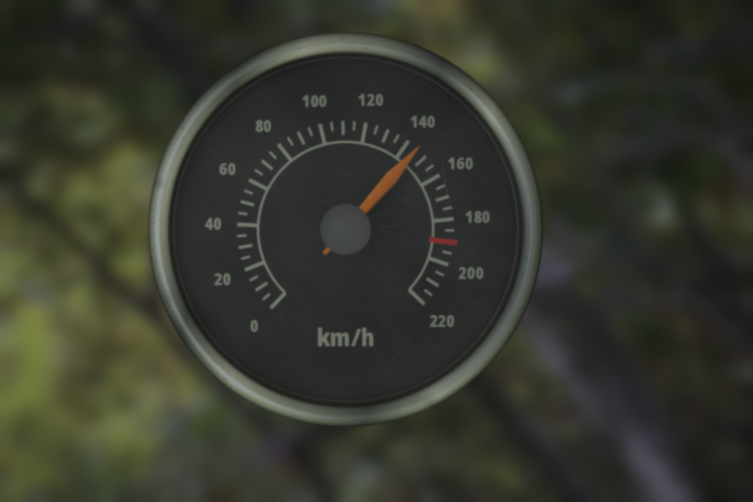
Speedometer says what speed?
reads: 145 km/h
